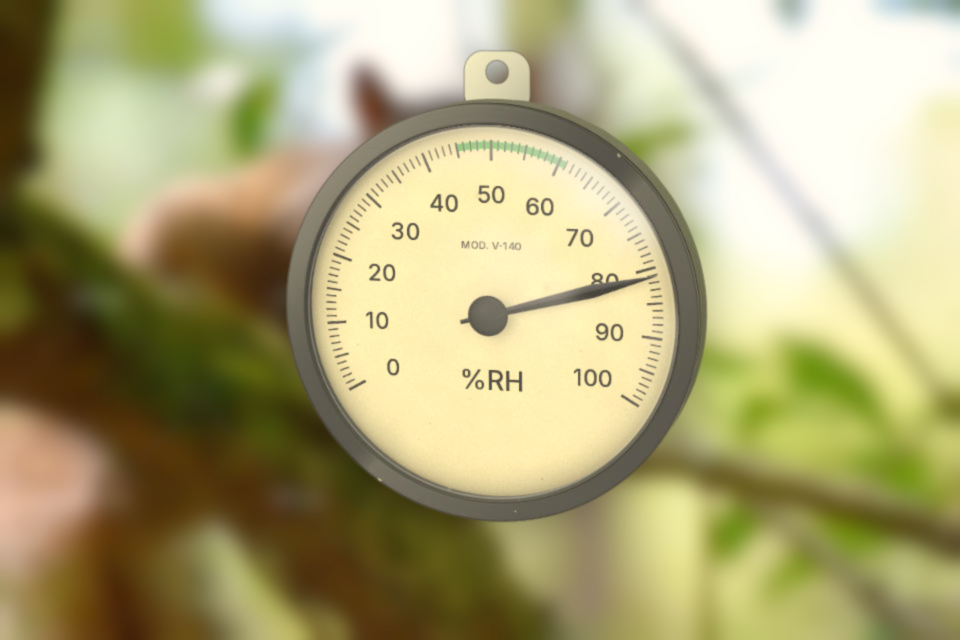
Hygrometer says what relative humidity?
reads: 81 %
